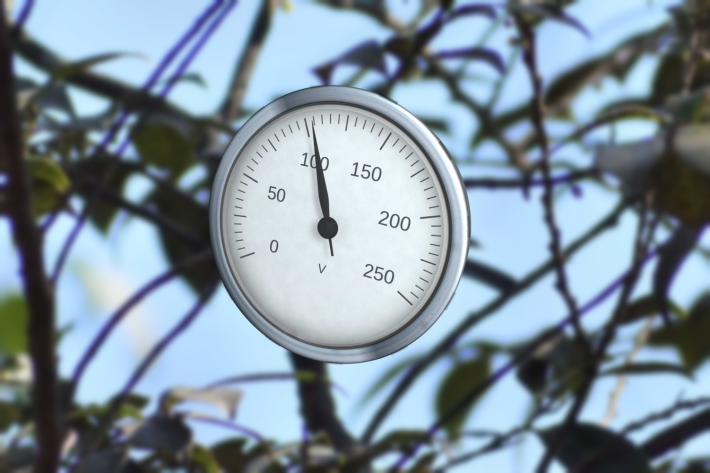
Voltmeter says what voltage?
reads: 105 V
